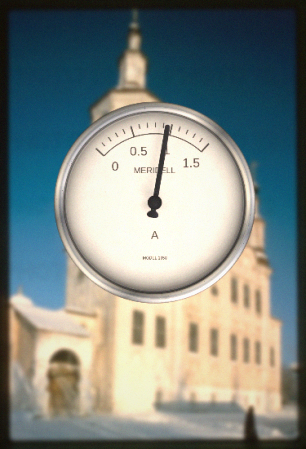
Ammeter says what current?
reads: 0.95 A
